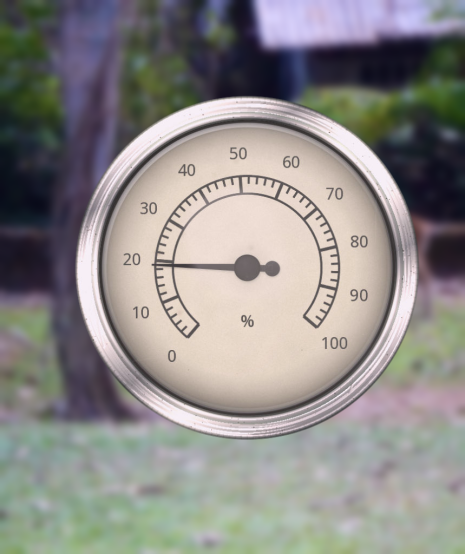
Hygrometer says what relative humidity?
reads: 19 %
